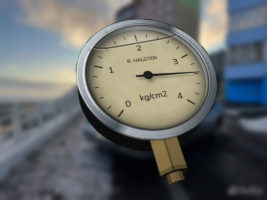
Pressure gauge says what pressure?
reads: 3.4 kg/cm²
